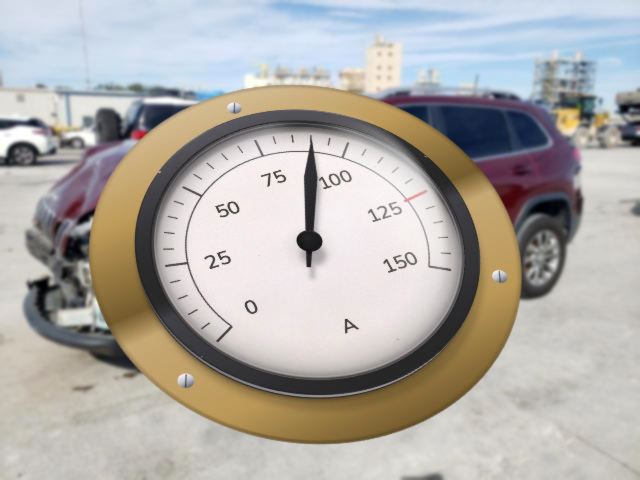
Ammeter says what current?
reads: 90 A
